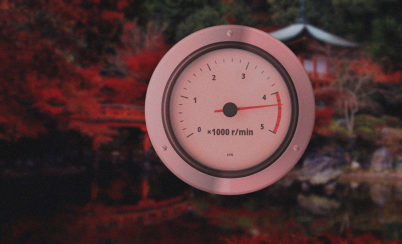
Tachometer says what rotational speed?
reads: 4300 rpm
